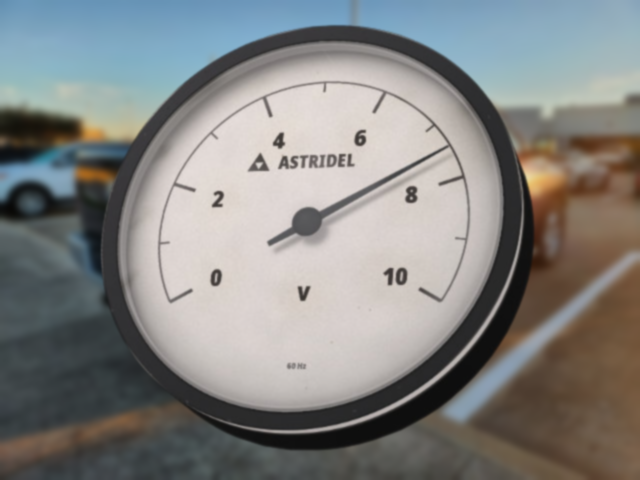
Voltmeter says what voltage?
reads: 7.5 V
